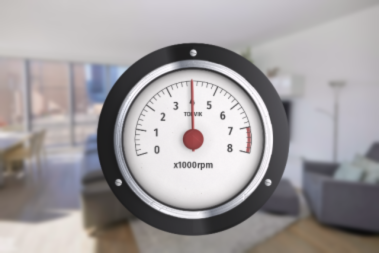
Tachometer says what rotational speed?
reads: 4000 rpm
